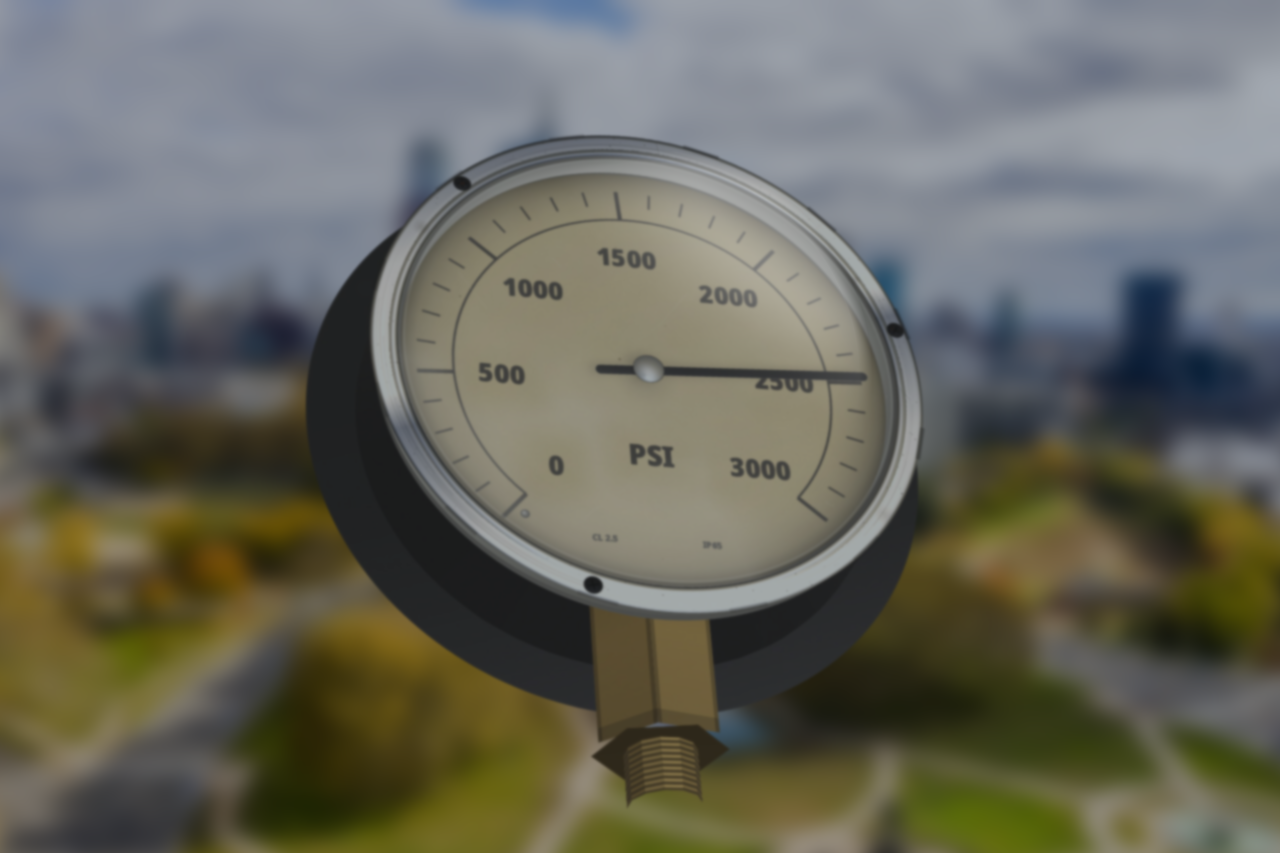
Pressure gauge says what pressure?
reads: 2500 psi
